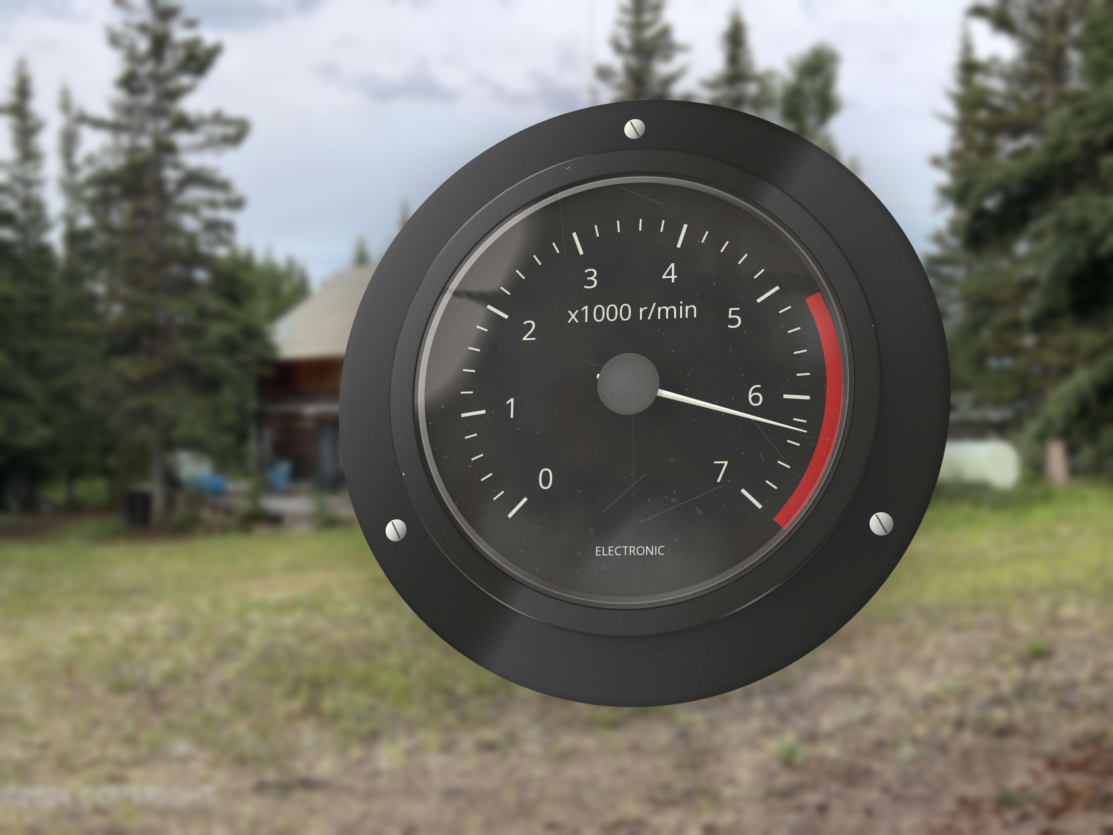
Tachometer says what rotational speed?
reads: 6300 rpm
